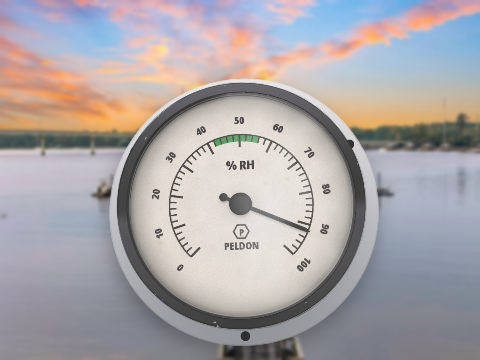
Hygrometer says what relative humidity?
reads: 92 %
